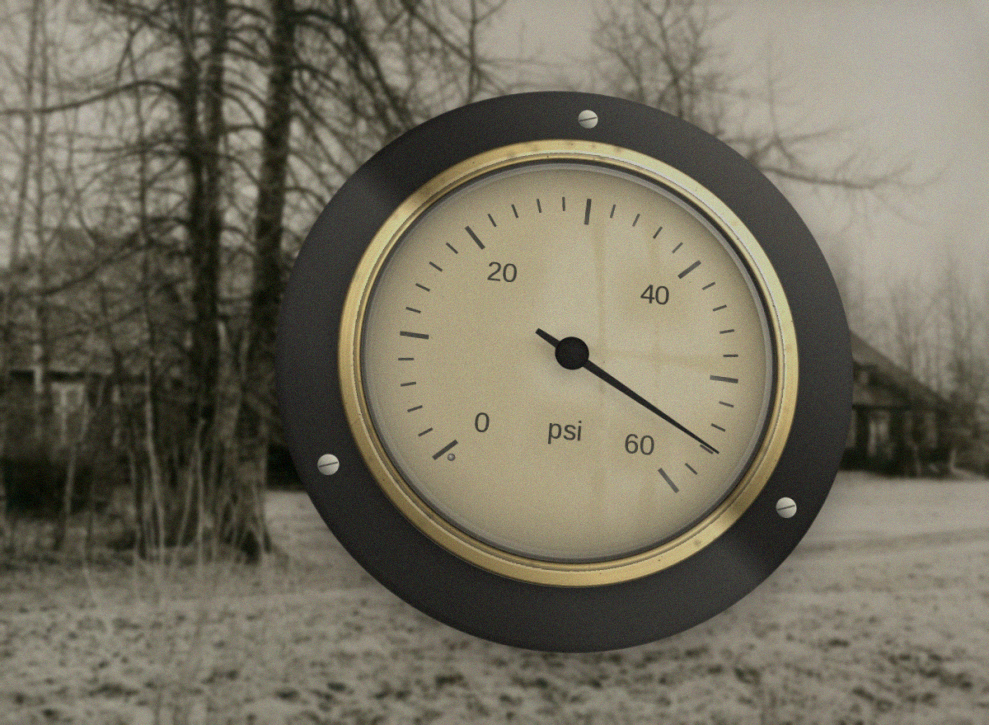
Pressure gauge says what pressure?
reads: 56 psi
